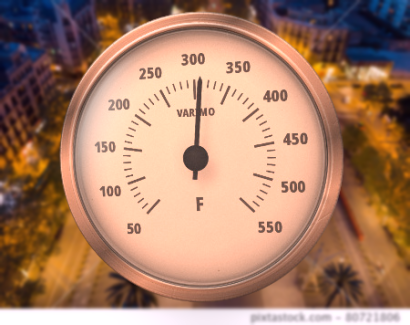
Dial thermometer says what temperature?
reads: 310 °F
